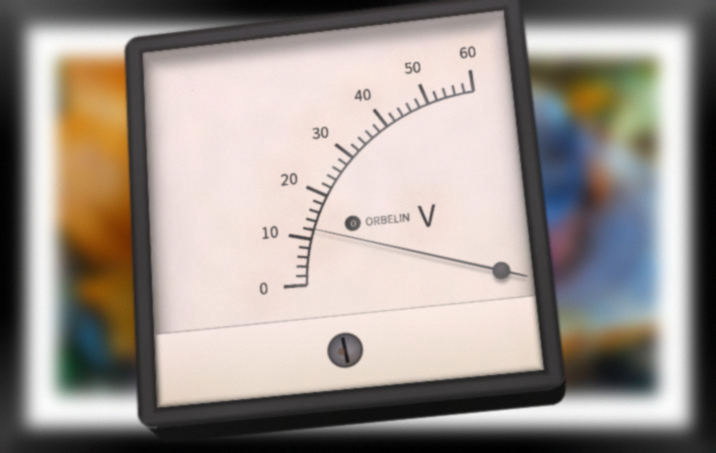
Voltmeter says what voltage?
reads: 12 V
